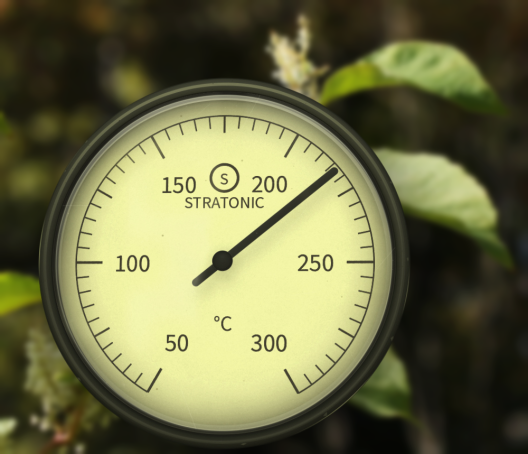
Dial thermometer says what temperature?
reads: 217.5 °C
